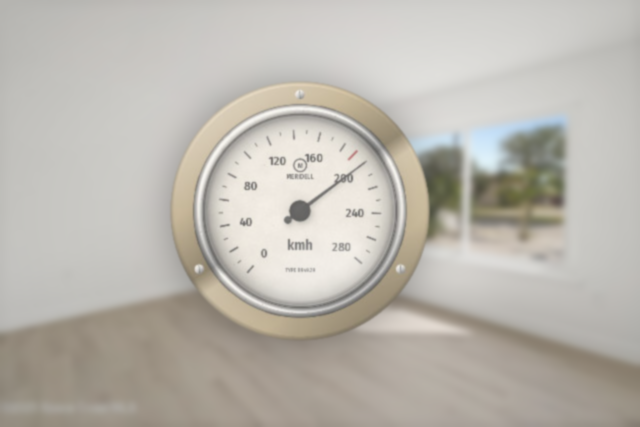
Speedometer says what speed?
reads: 200 km/h
